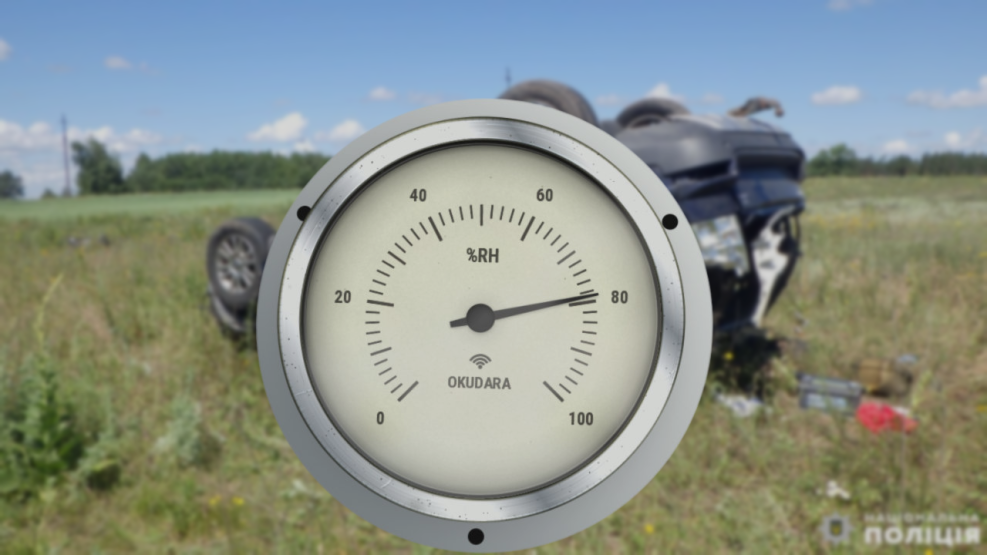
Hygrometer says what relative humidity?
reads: 79 %
